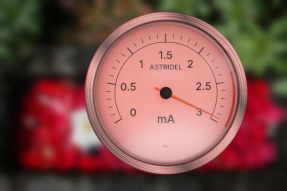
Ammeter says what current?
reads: 2.95 mA
